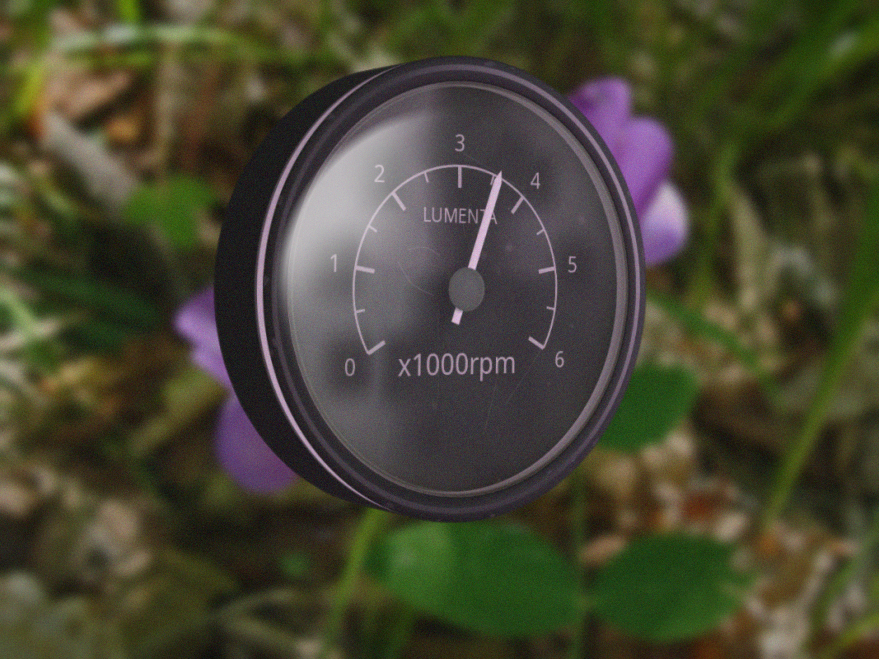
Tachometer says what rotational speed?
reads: 3500 rpm
